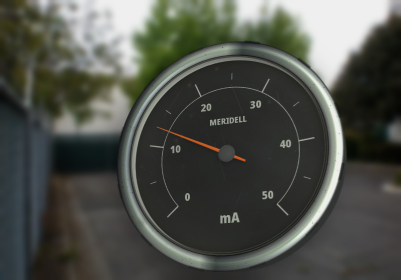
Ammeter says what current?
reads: 12.5 mA
